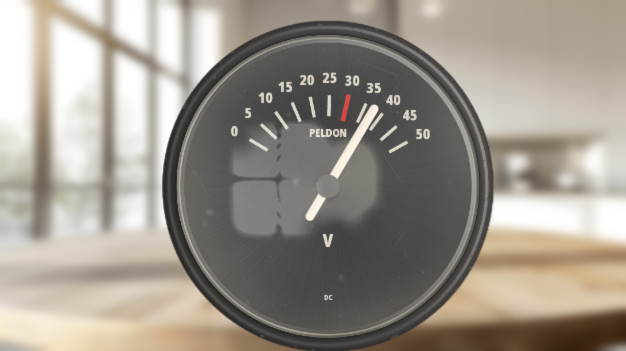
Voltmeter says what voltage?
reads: 37.5 V
